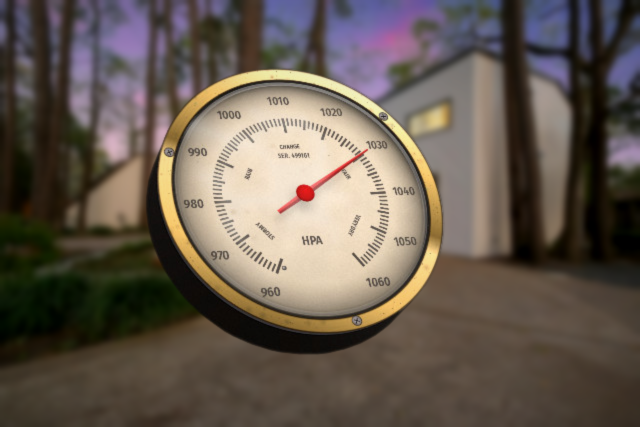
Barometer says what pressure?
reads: 1030 hPa
